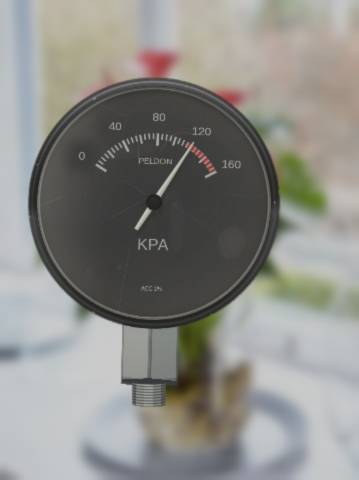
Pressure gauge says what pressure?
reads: 120 kPa
